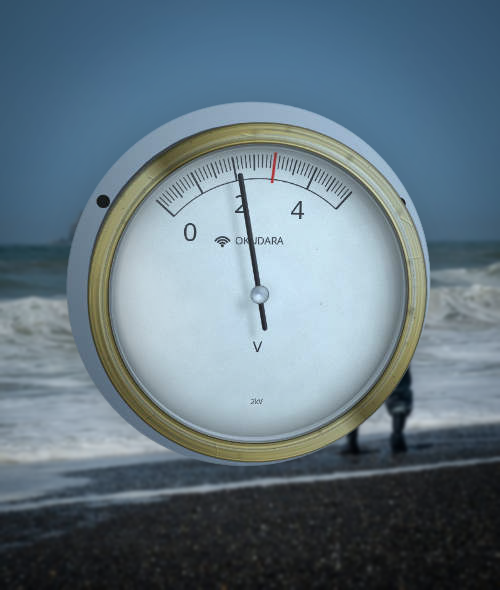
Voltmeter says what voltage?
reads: 2.1 V
